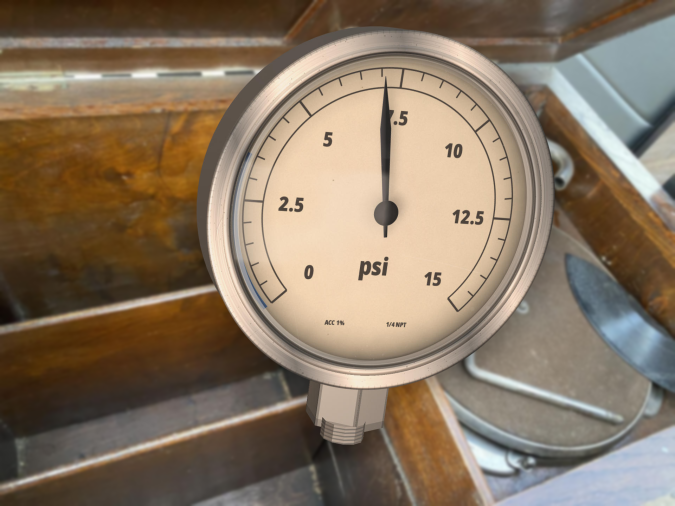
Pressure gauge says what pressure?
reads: 7 psi
